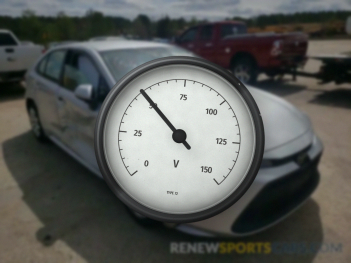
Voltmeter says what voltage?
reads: 50 V
